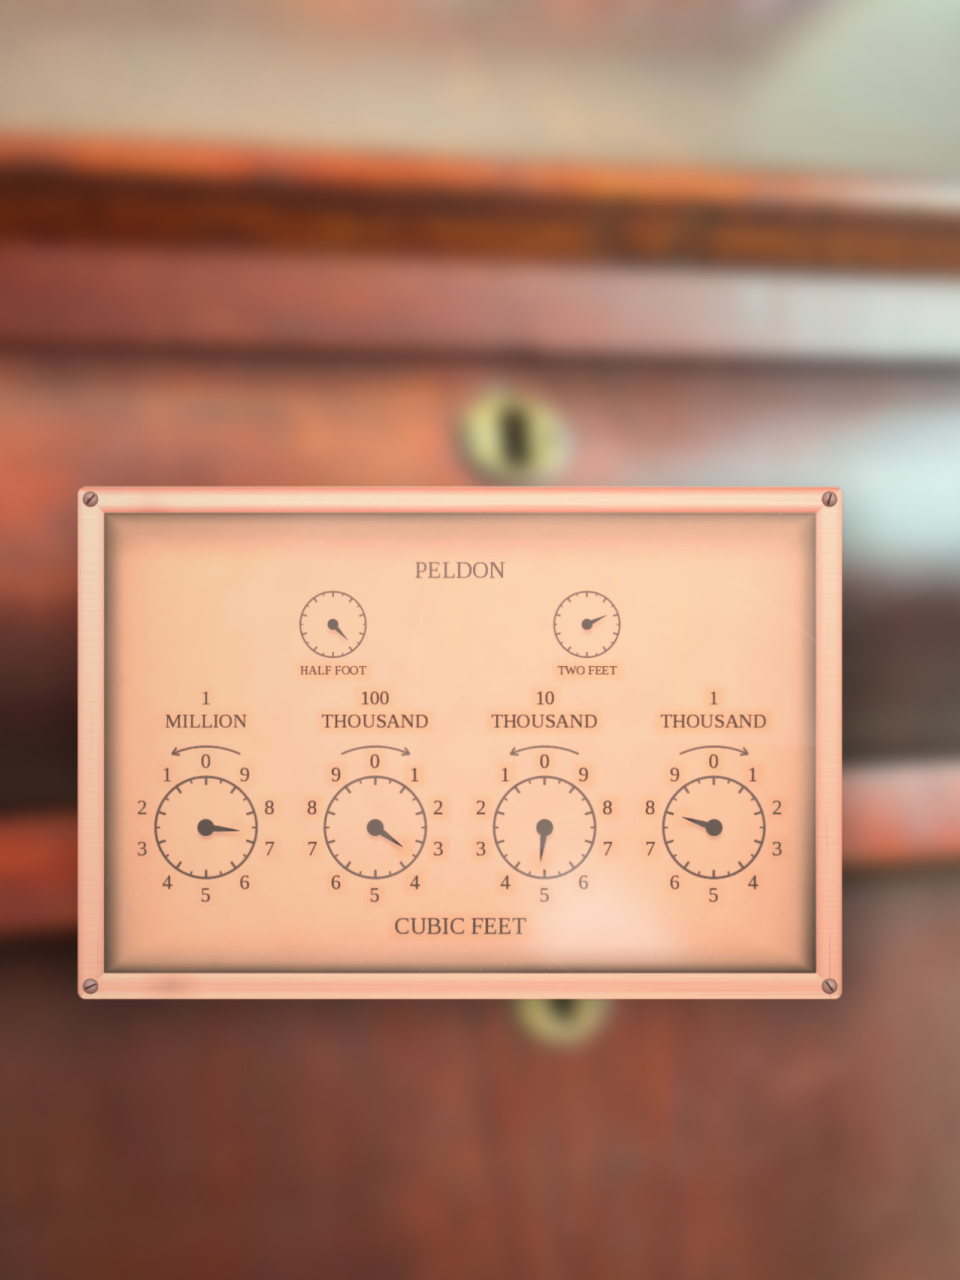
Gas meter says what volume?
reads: 734800 ft³
